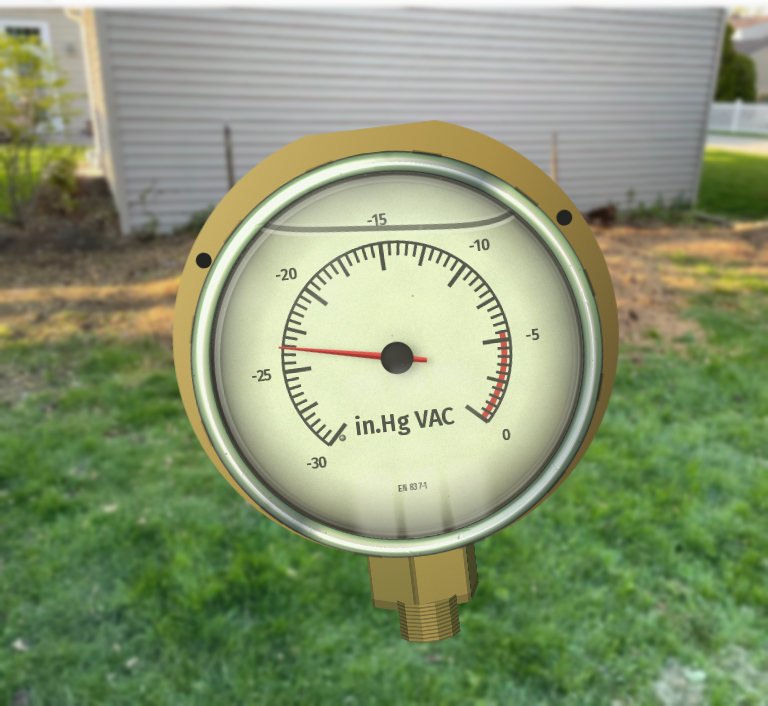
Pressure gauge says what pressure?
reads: -23.5 inHg
